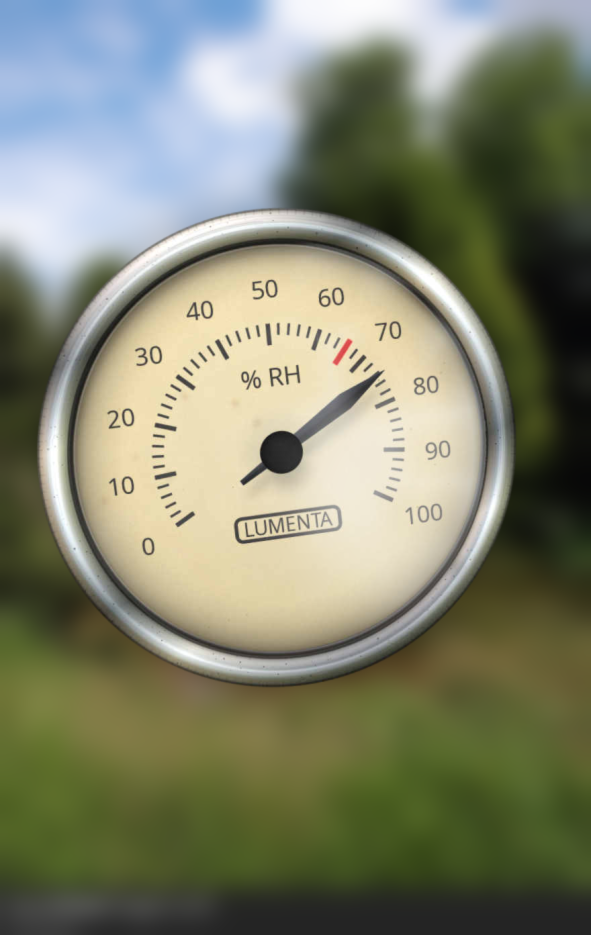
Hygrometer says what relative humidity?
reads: 74 %
